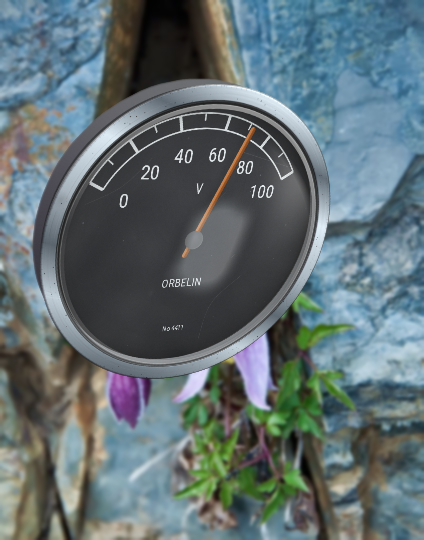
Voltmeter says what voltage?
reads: 70 V
